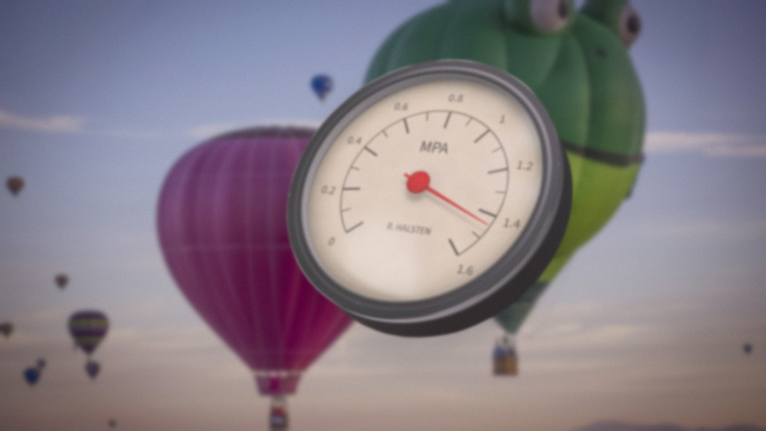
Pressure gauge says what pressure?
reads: 1.45 MPa
